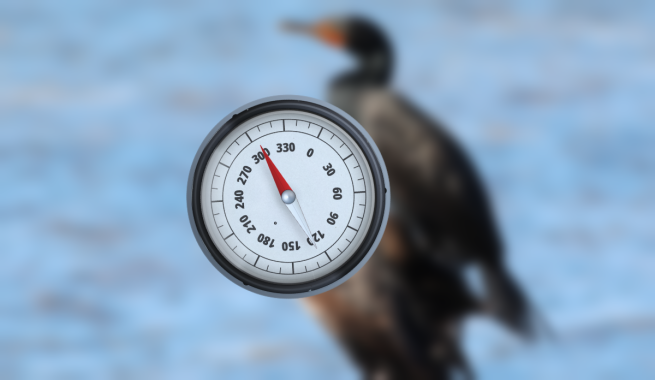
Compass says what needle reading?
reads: 305 °
